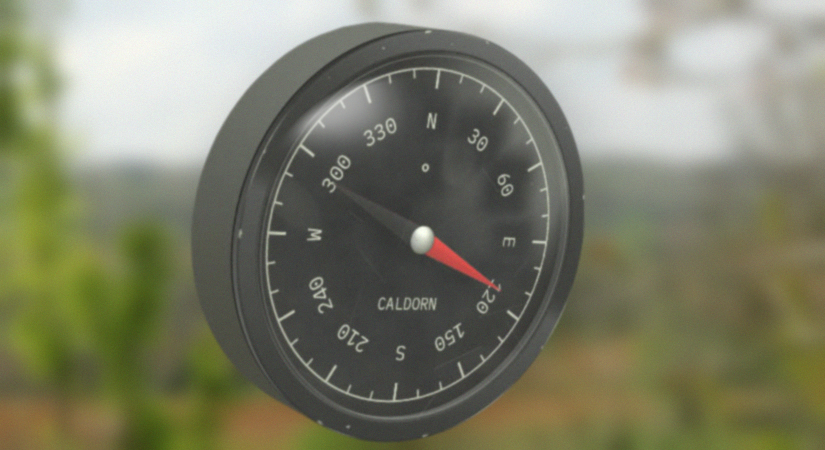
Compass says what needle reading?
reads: 115 °
